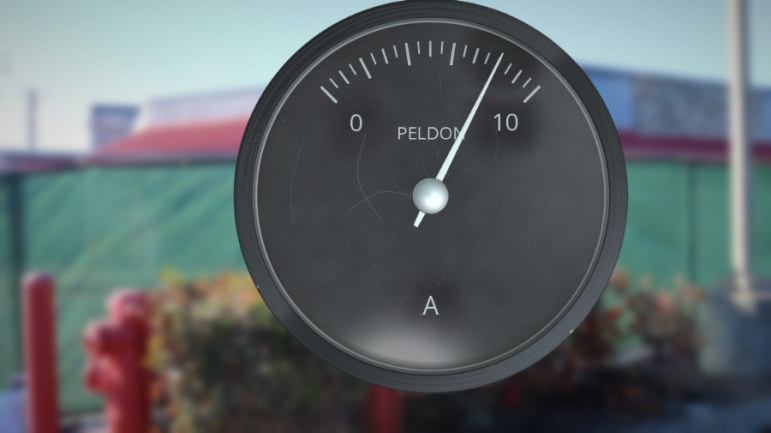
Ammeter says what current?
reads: 8 A
